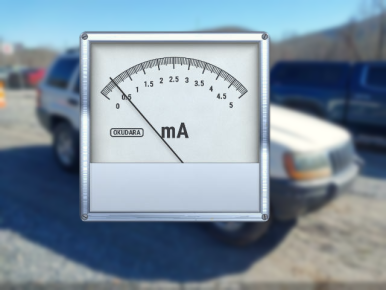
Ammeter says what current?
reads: 0.5 mA
